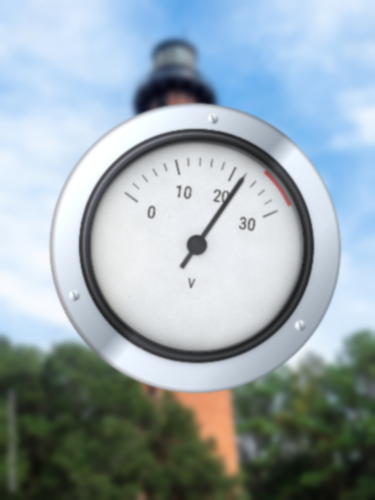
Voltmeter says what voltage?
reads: 22 V
